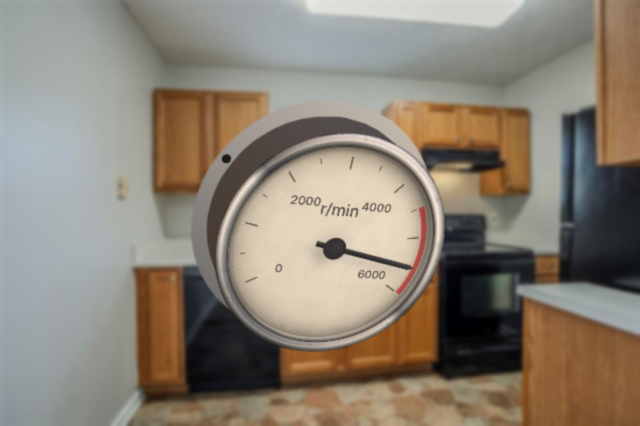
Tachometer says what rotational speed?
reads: 5500 rpm
